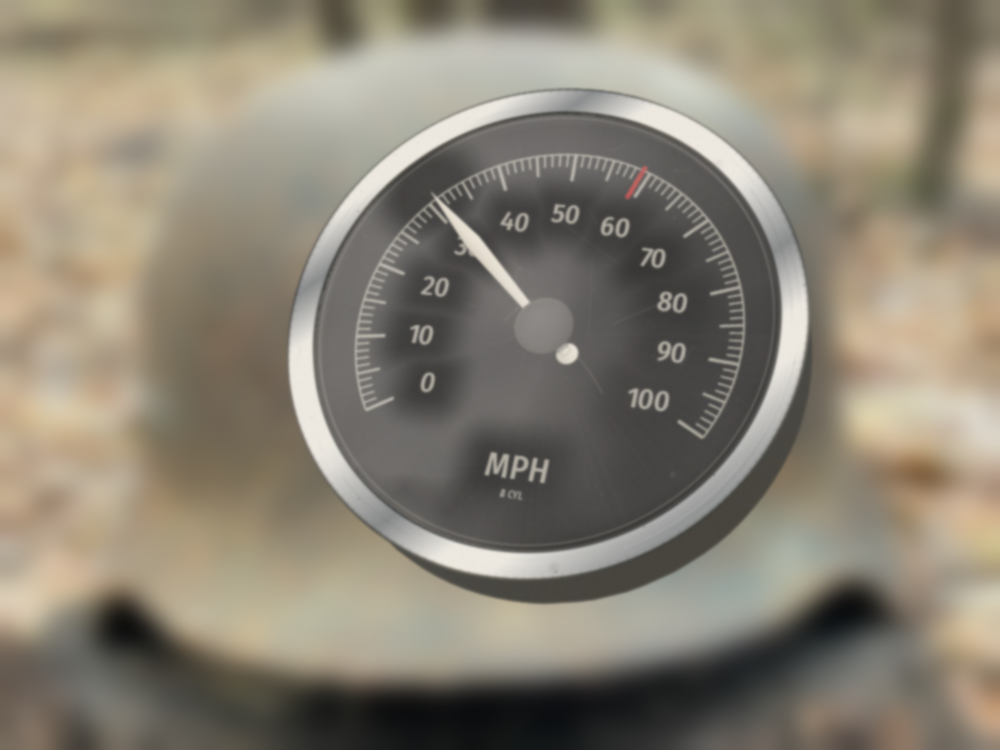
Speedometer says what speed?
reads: 31 mph
